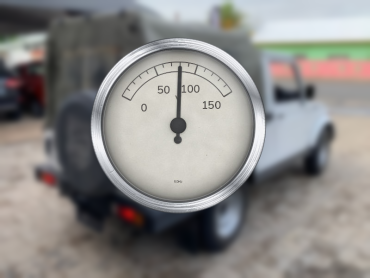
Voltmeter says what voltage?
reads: 80 V
